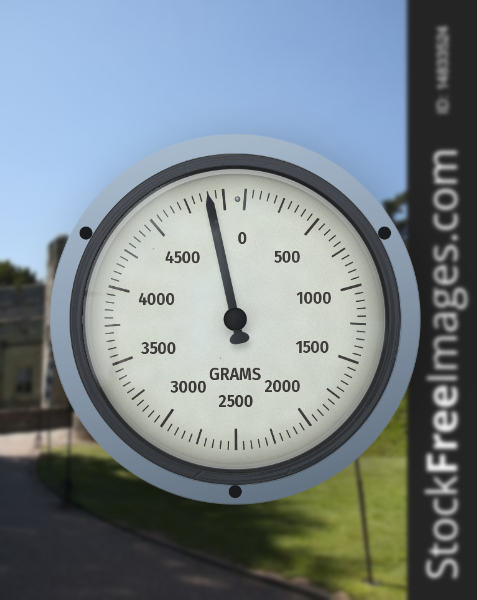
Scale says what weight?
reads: 4900 g
